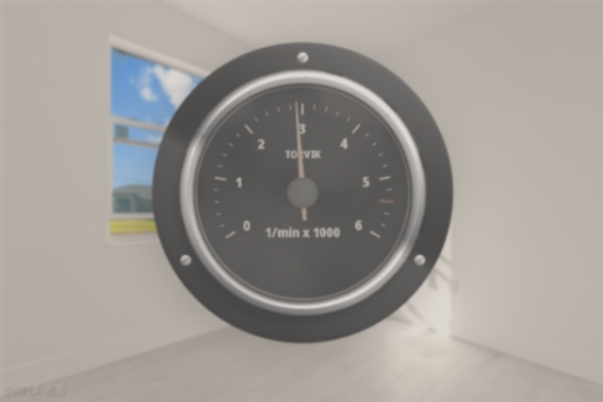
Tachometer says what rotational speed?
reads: 2900 rpm
